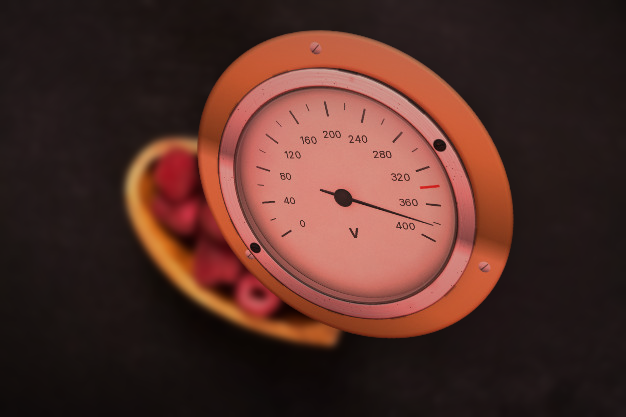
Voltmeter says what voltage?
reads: 380 V
